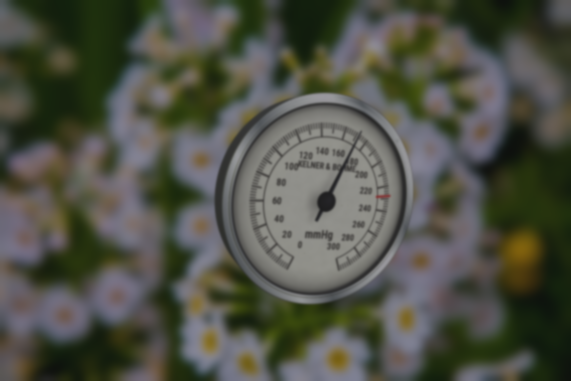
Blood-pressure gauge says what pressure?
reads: 170 mmHg
